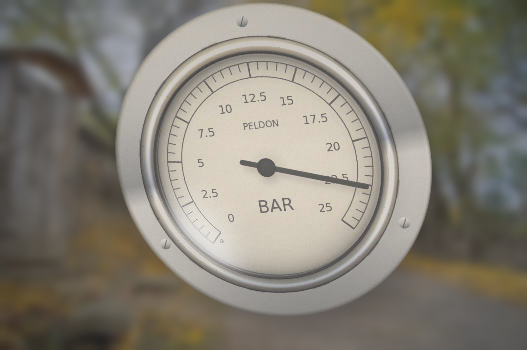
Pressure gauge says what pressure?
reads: 22.5 bar
